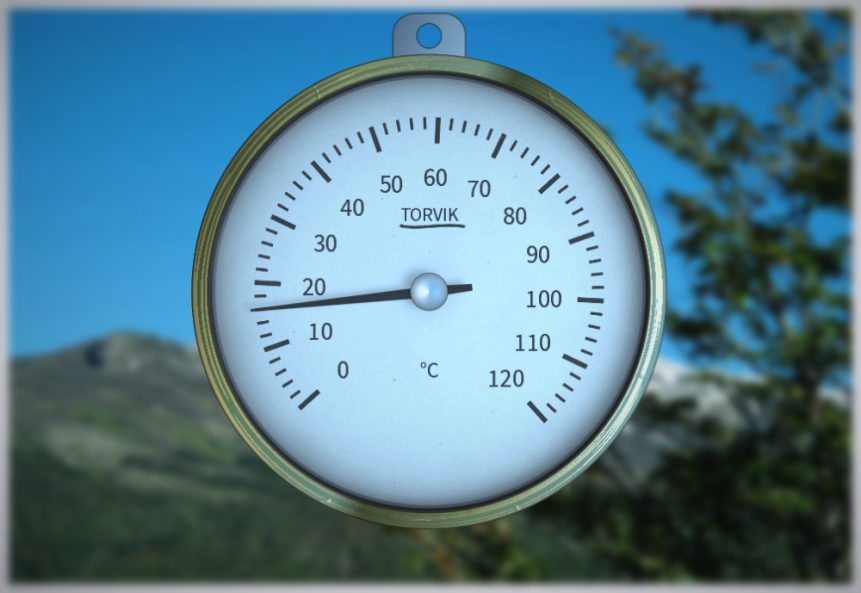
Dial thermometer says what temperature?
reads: 16 °C
